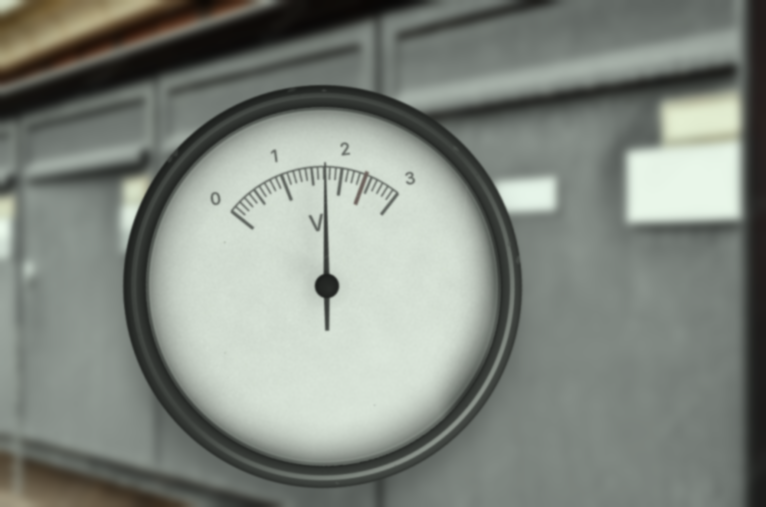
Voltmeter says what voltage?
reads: 1.7 V
